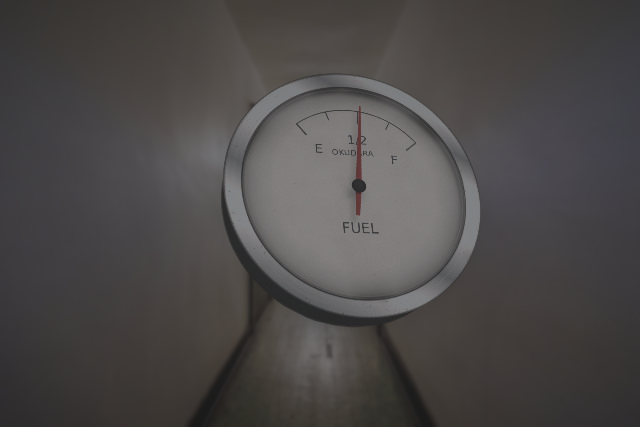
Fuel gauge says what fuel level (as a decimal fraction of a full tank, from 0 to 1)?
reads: 0.5
